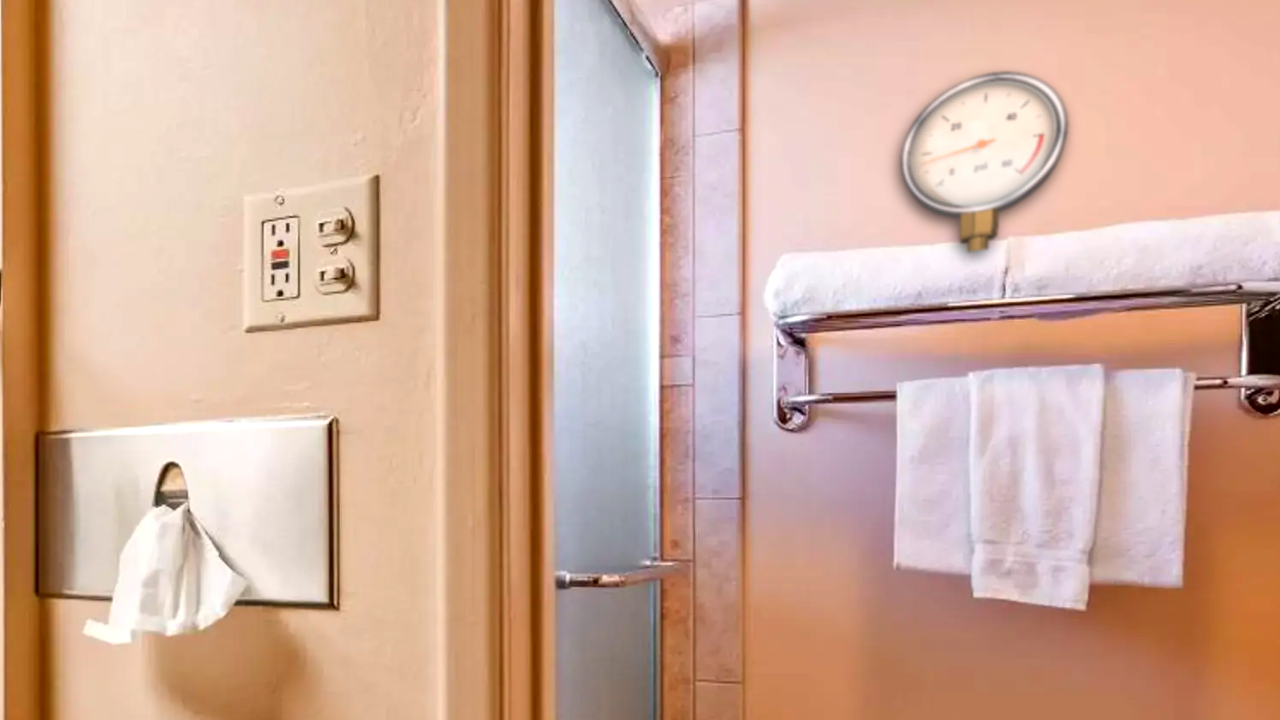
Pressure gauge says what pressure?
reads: 7.5 psi
